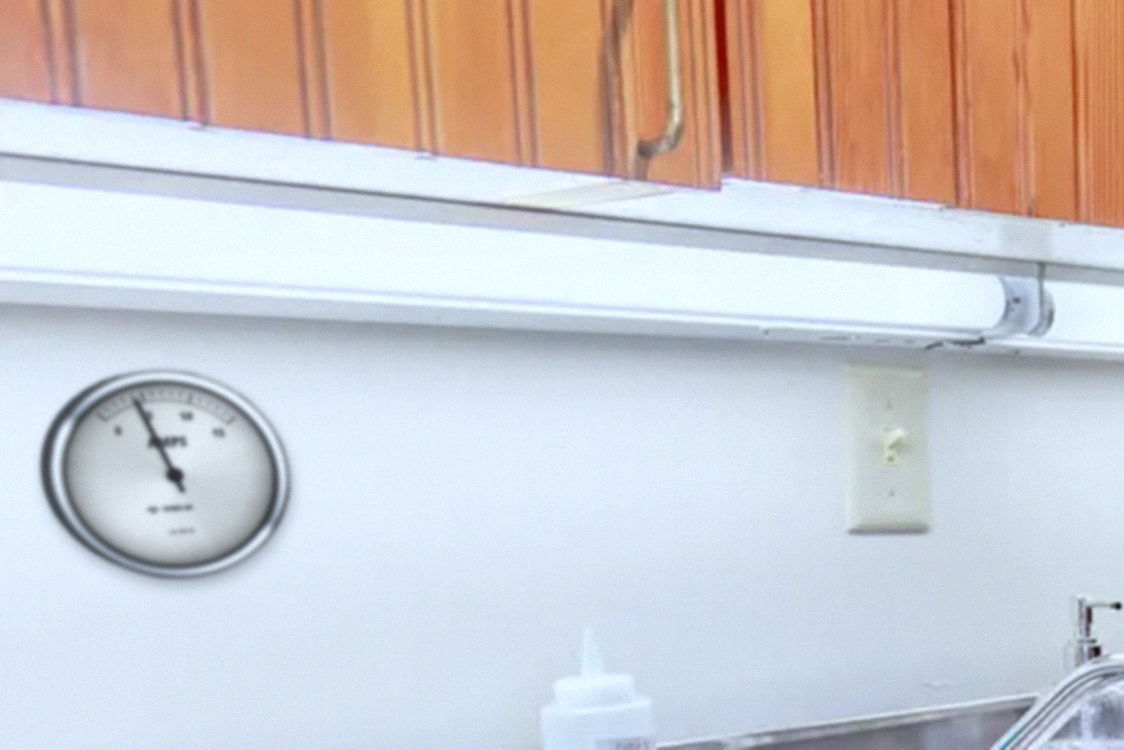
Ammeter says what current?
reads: 4 A
